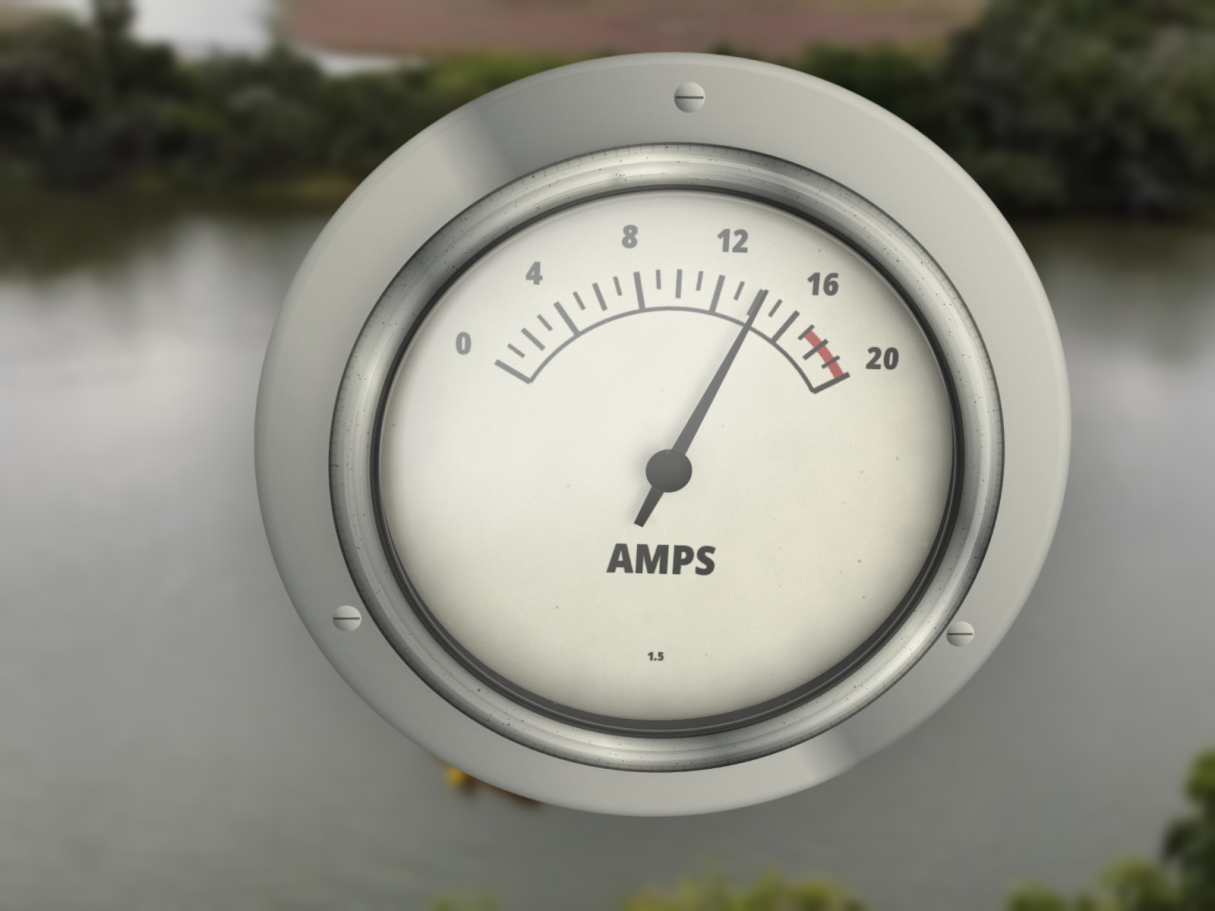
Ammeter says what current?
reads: 14 A
